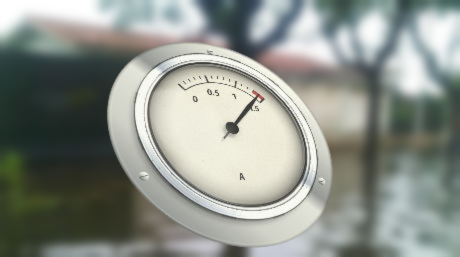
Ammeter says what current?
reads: 1.4 A
